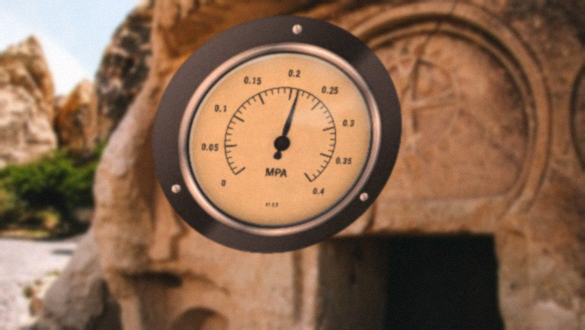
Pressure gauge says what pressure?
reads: 0.21 MPa
